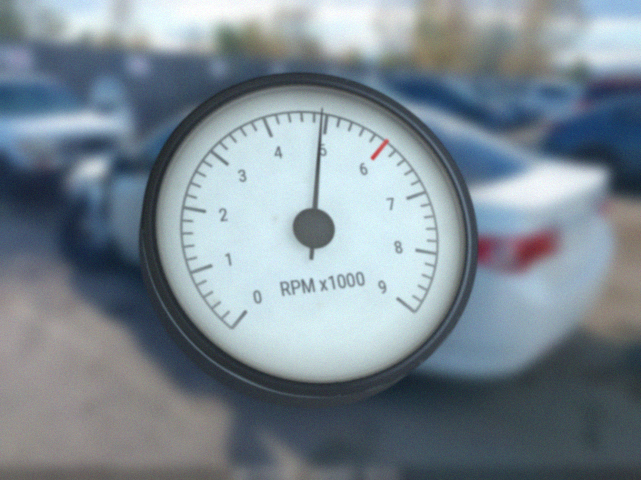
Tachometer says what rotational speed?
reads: 4900 rpm
